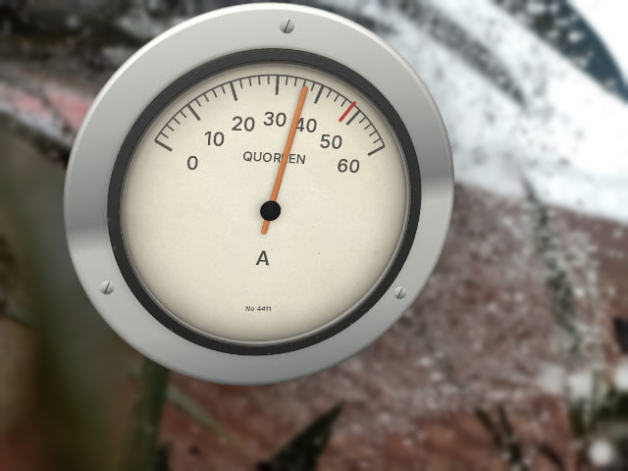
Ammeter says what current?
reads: 36 A
